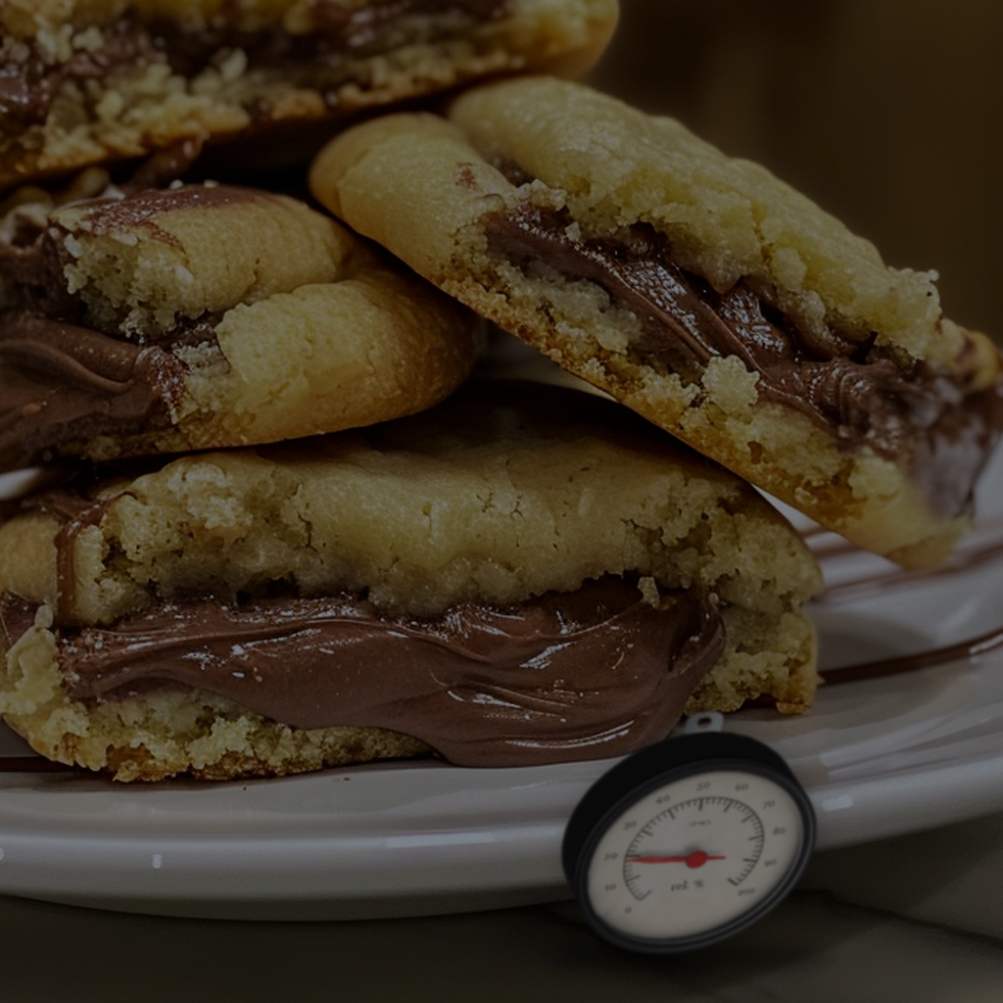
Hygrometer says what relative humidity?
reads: 20 %
